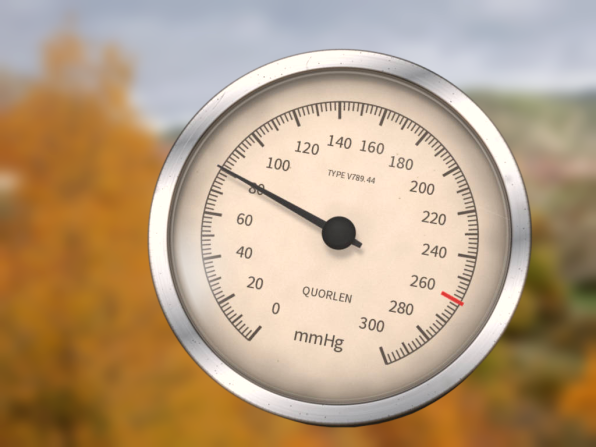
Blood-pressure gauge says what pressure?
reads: 80 mmHg
